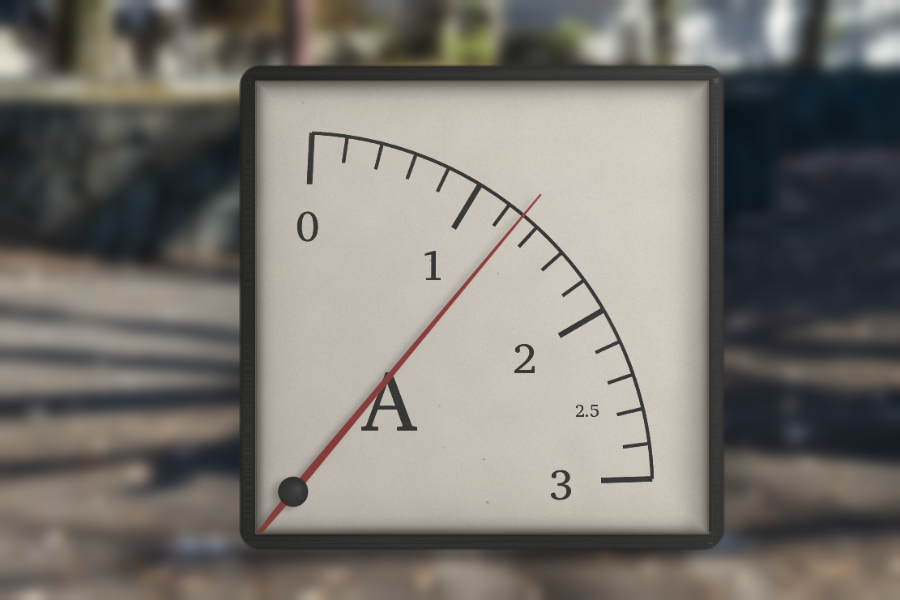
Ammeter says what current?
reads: 1.3 A
